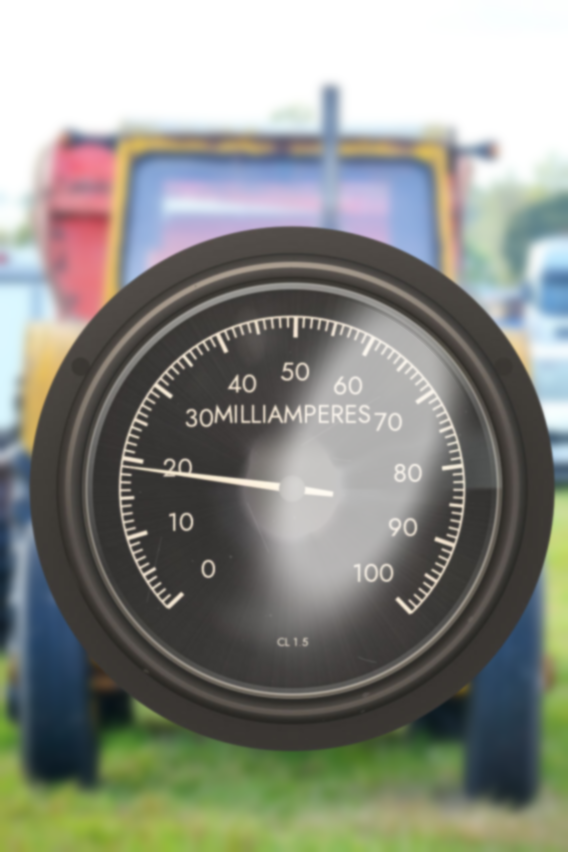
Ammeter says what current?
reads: 19 mA
